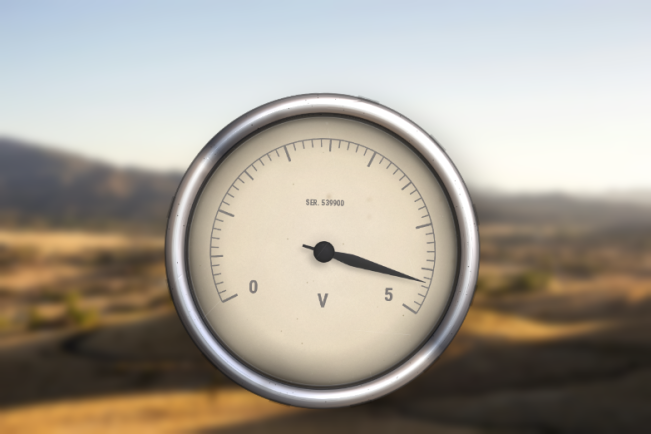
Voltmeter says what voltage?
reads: 4.65 V
